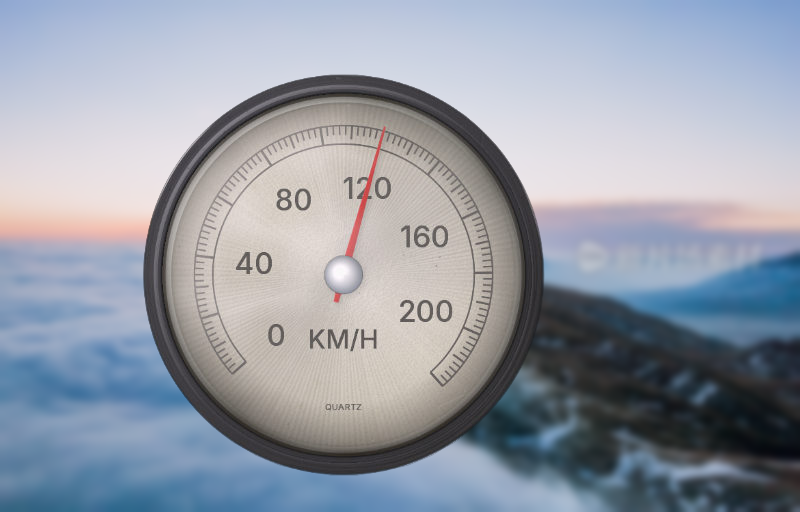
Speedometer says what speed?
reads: 120 km/h
